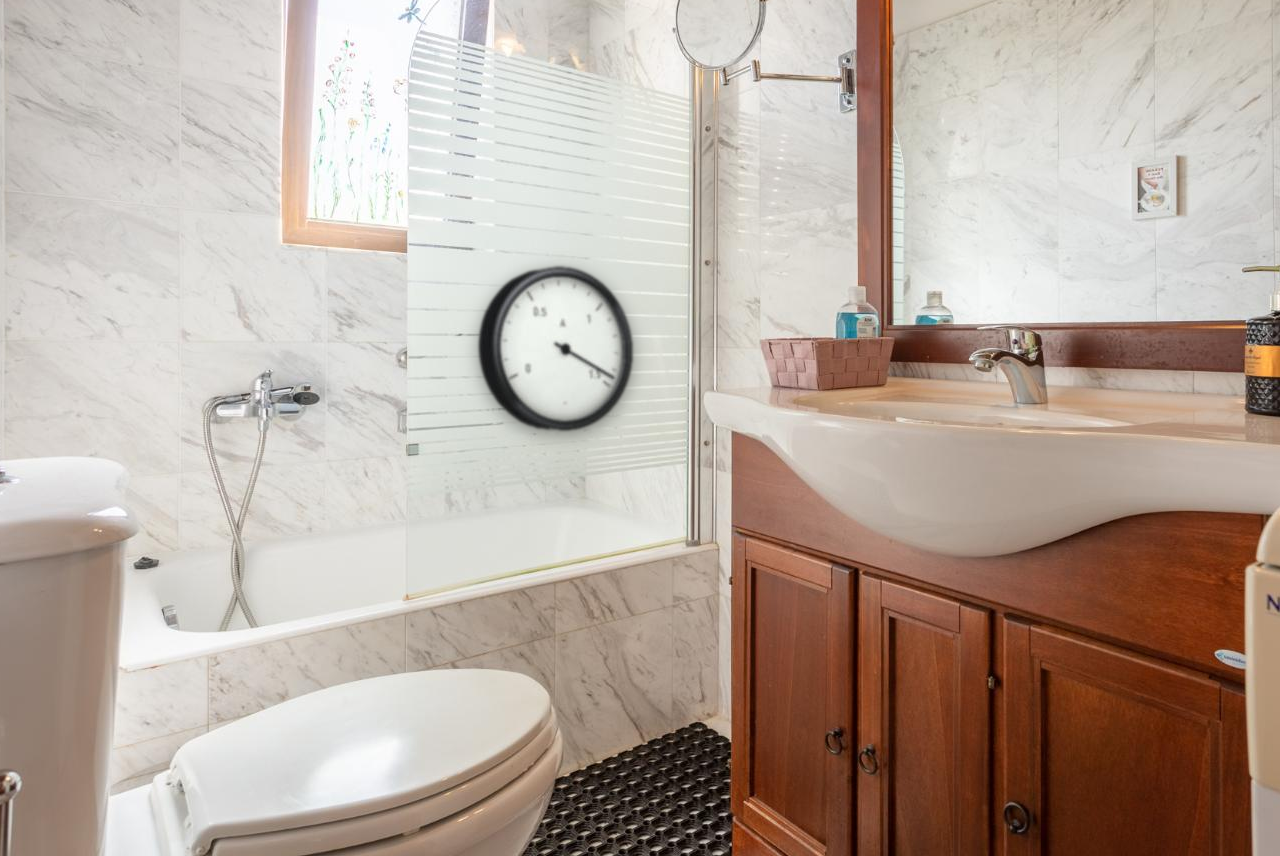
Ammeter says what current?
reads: 1.45 A
